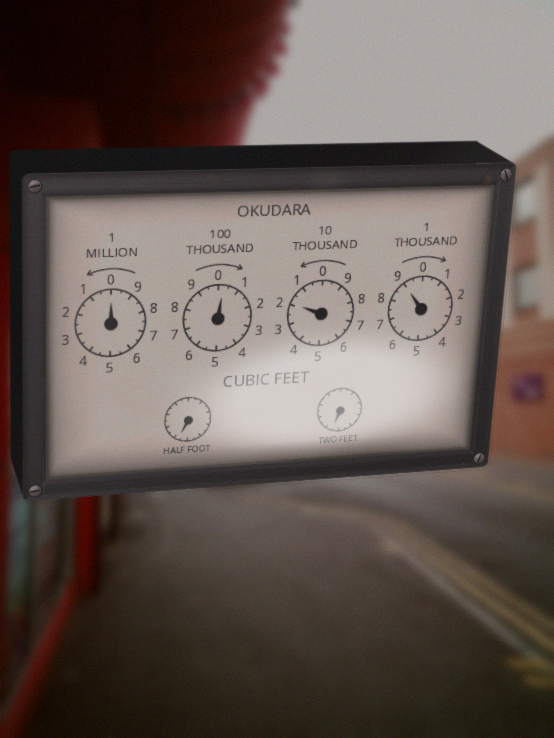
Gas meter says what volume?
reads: 1900 ft³
